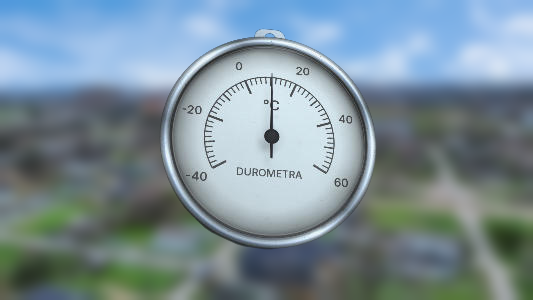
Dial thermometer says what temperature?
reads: 10 °C
